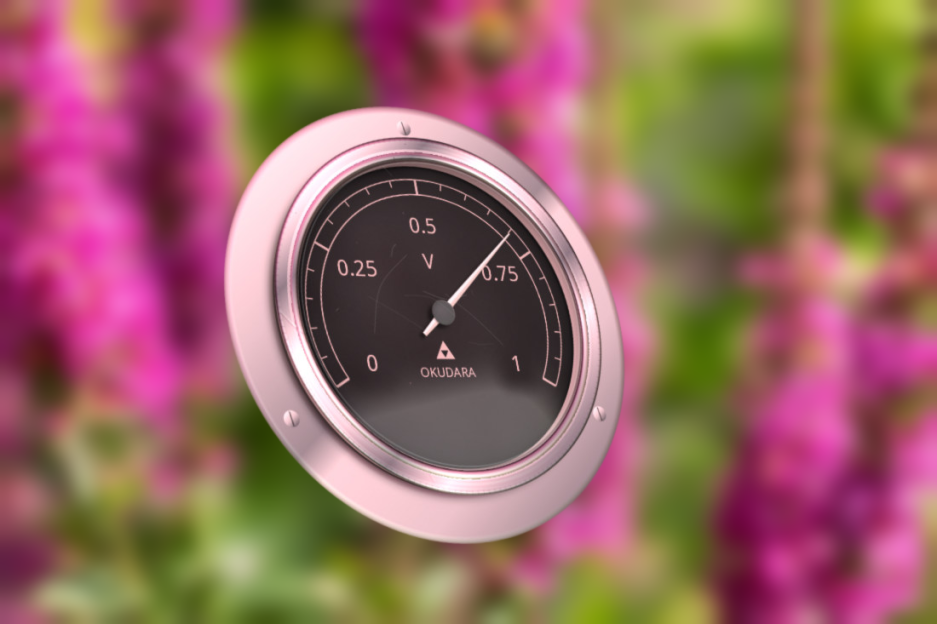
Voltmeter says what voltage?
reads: 0.7 V
